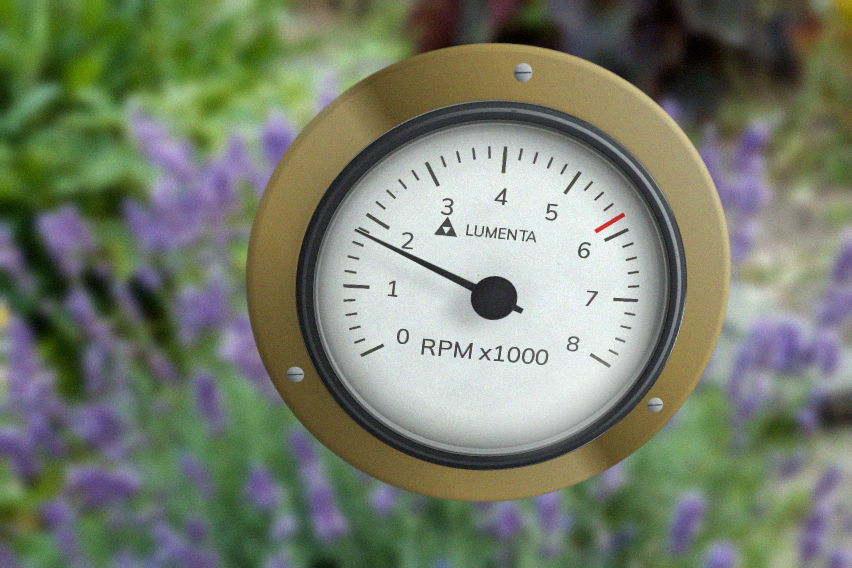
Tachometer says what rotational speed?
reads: 1800 rpm
